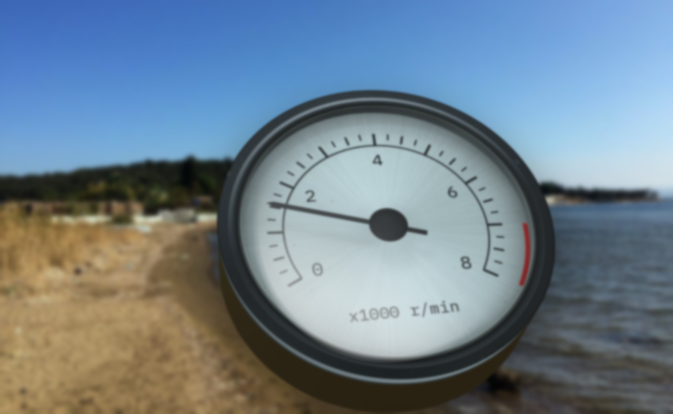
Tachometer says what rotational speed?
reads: 1500 rpm
